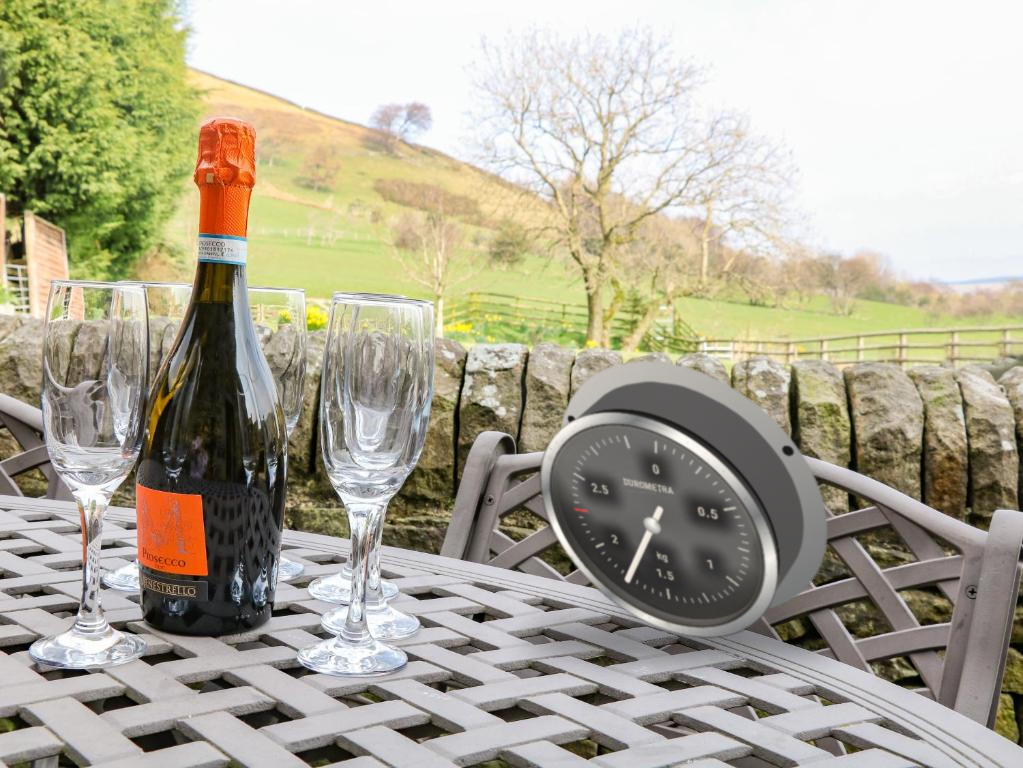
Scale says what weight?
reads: 1.75 kg
